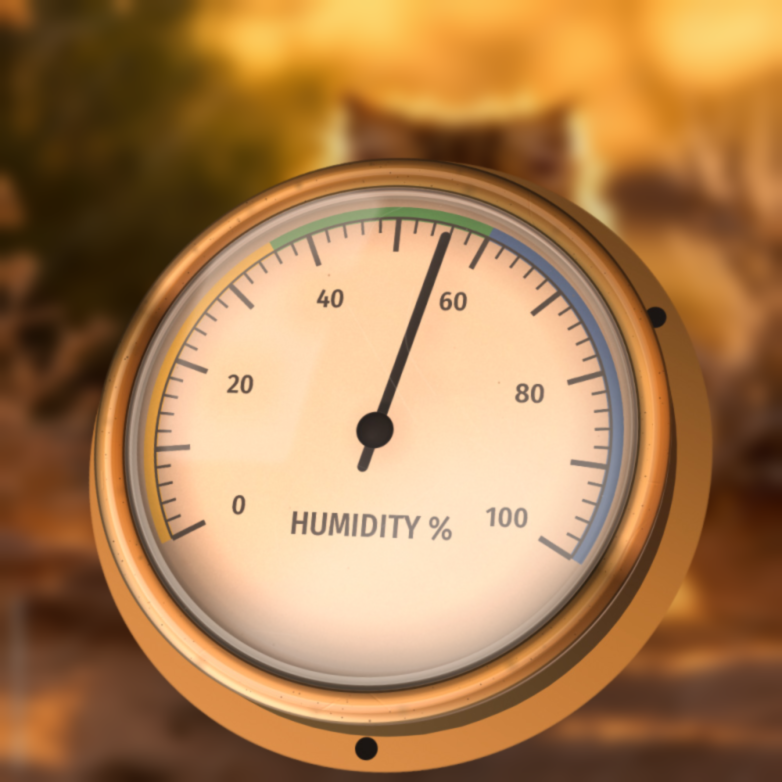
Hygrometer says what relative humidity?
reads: 56 %
